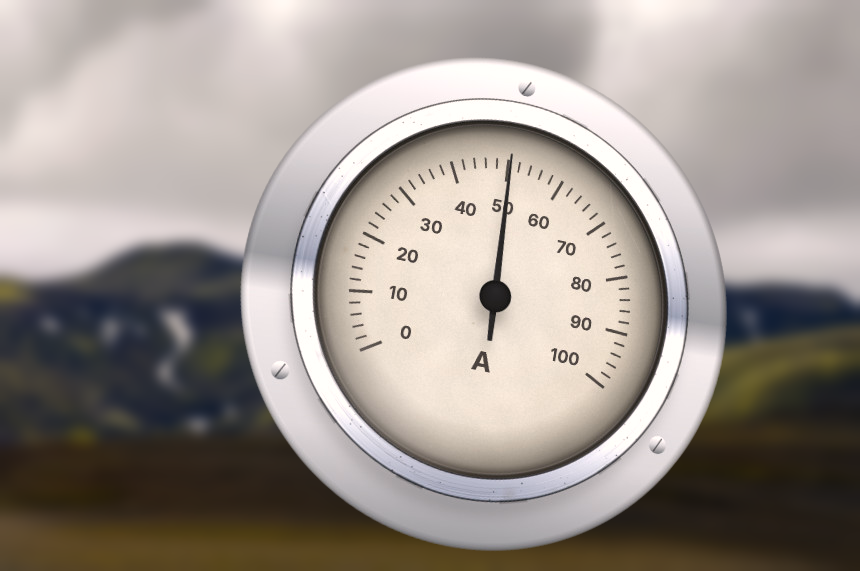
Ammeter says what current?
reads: 50 A
